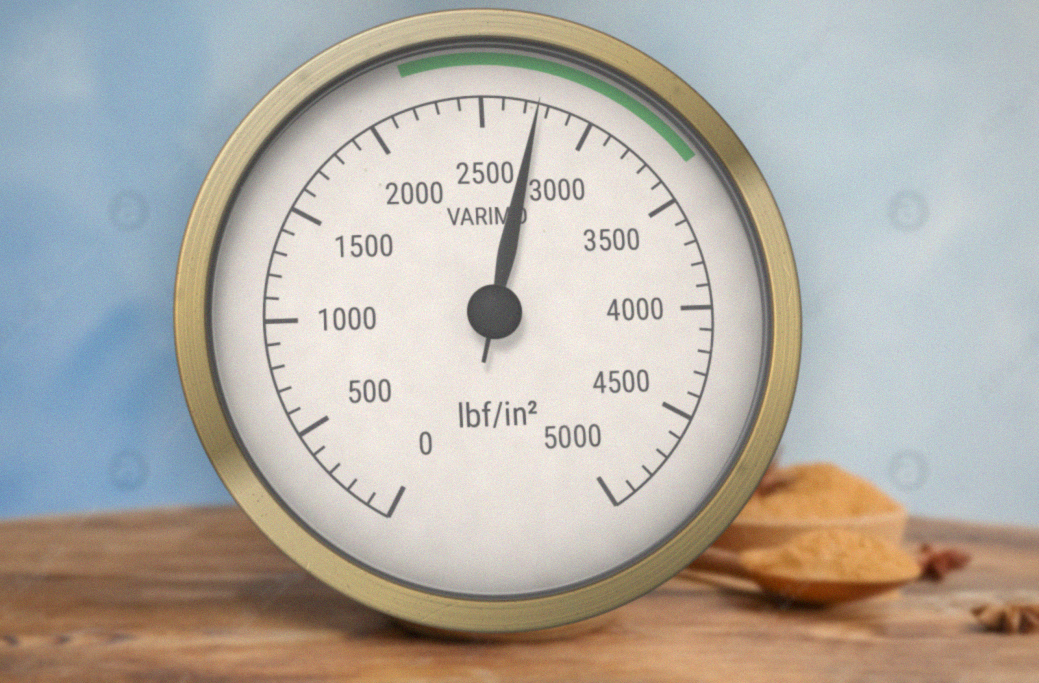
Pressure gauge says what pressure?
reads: 2750 psi
